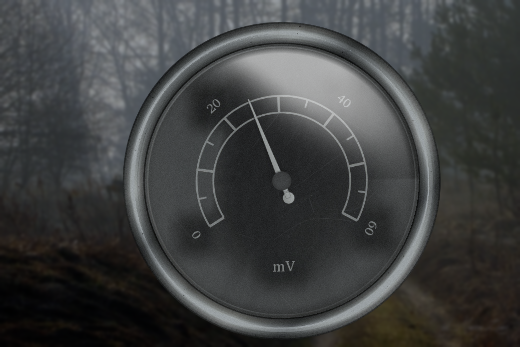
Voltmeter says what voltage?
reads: 25 mV
